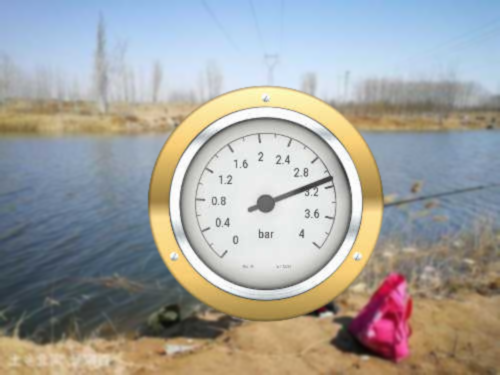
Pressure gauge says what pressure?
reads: 3.1 bar
